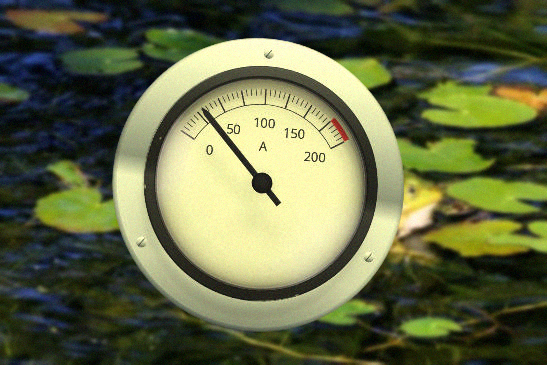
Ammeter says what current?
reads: 30 A
